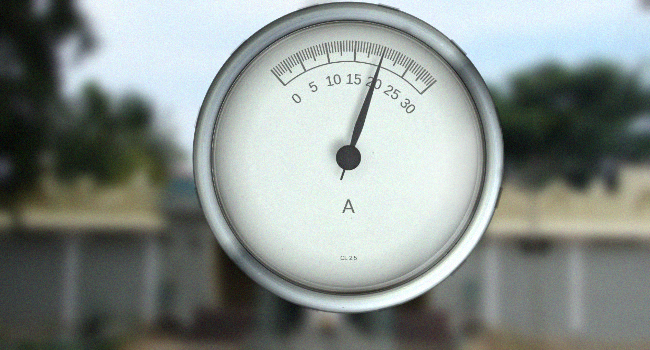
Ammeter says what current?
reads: 20 A
